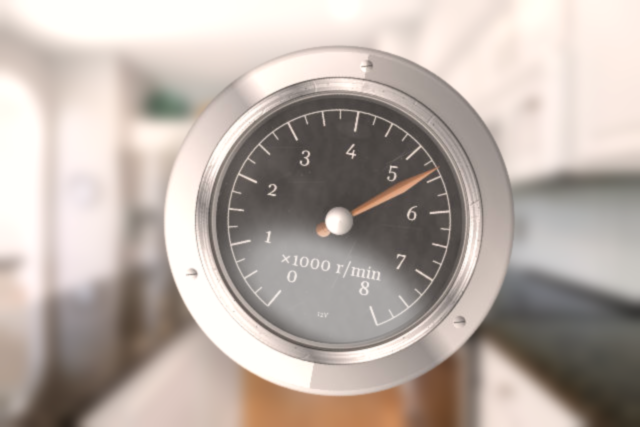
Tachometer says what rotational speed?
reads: 5375 rpm
